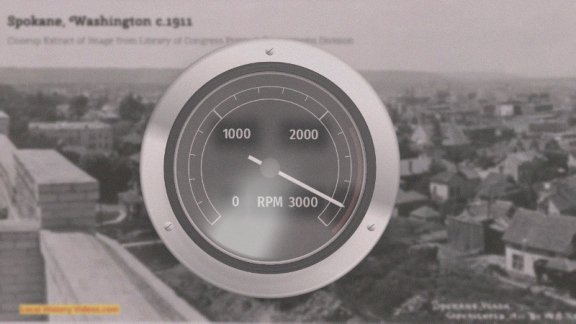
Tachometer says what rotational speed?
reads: 2800 rpm
